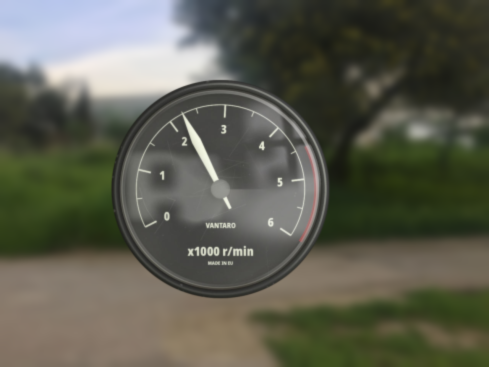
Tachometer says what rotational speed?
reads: 2250 rpm
